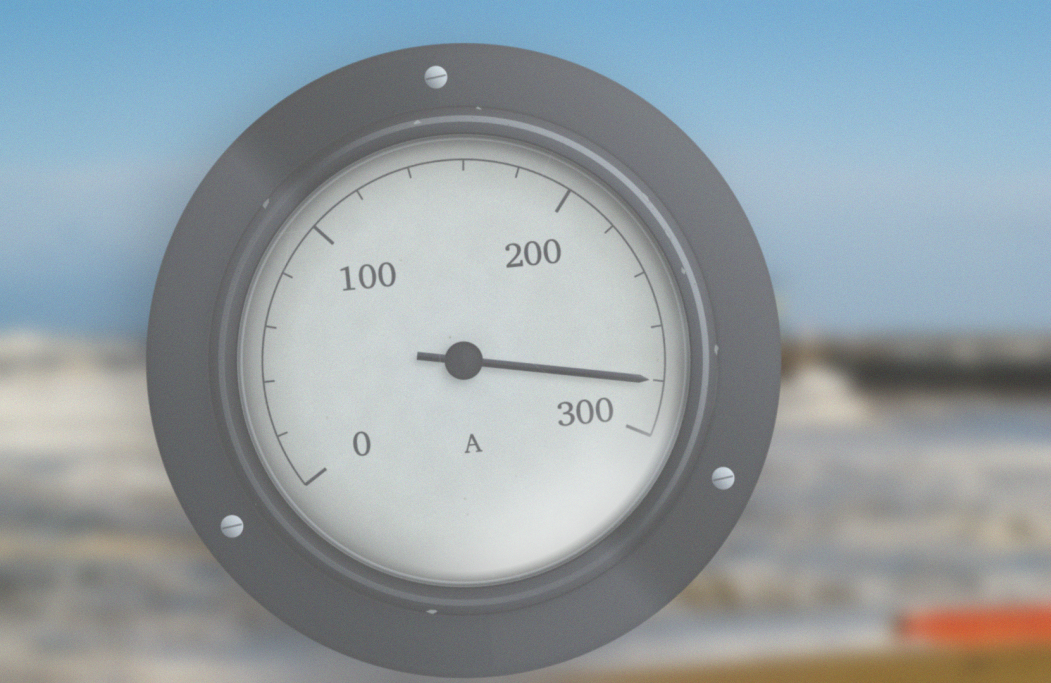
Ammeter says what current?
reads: 280 A
